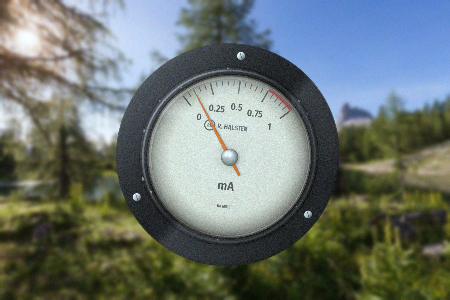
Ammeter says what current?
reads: 0.1 mA
